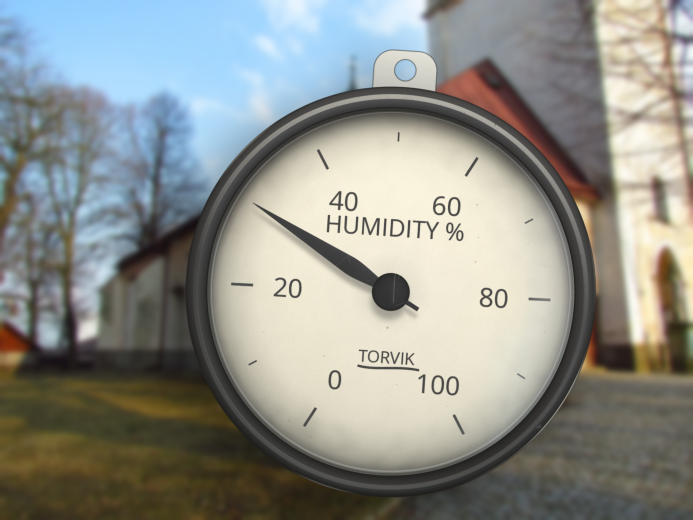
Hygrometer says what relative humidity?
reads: 30 %
